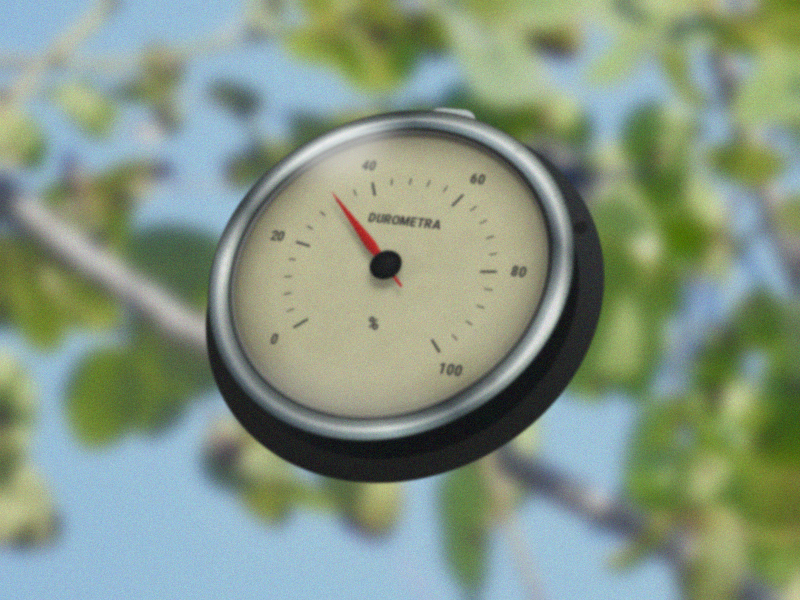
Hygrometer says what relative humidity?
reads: 32 %
